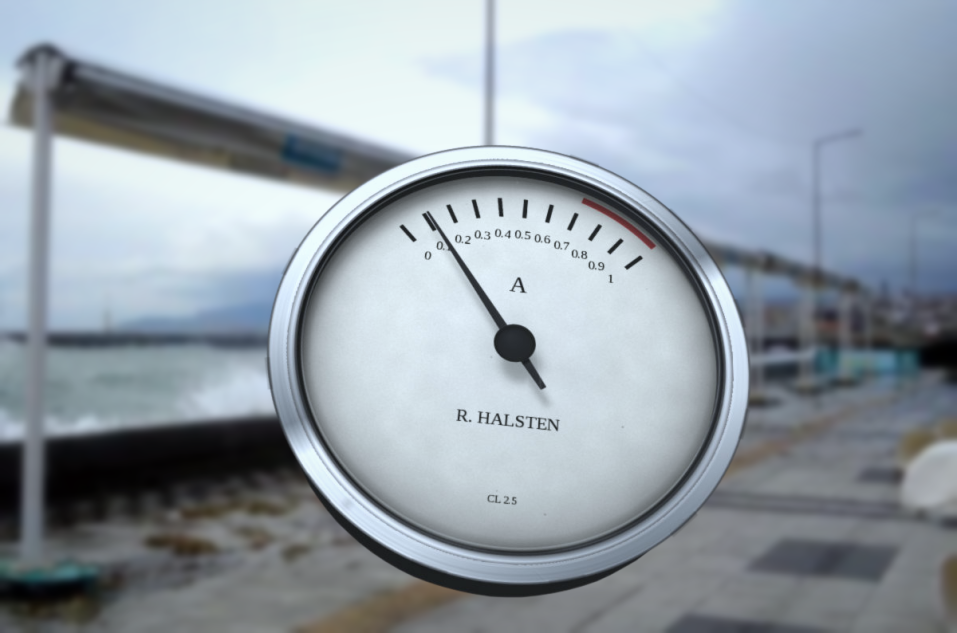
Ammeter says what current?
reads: 0.1 A
